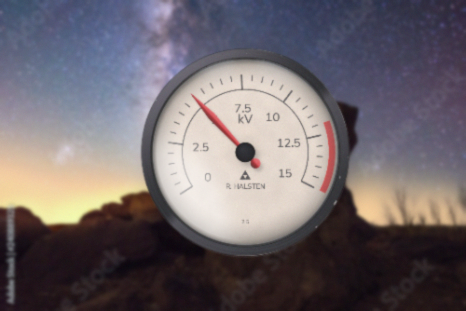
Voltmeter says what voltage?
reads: 5 kV
